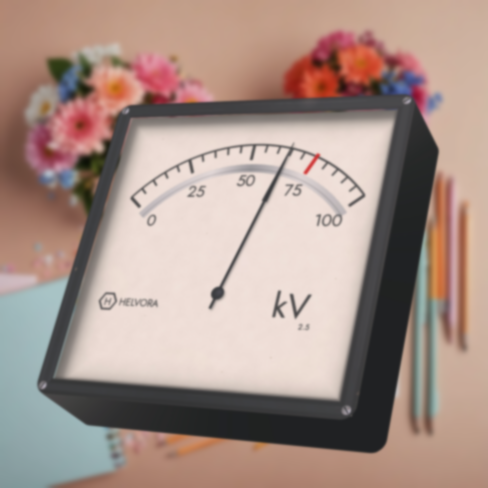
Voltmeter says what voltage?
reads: 65 kV
